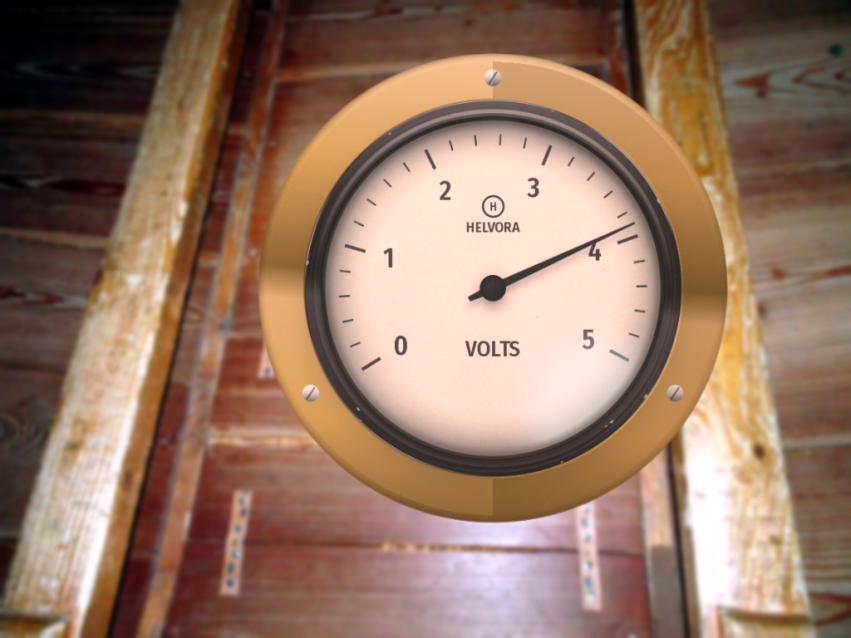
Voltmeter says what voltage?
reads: 3.9 V
